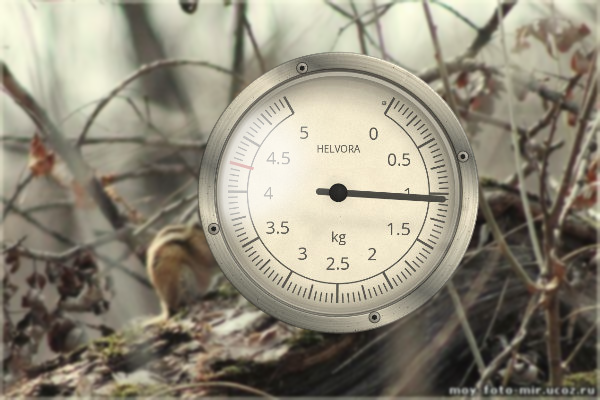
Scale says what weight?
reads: 1.05 kg
